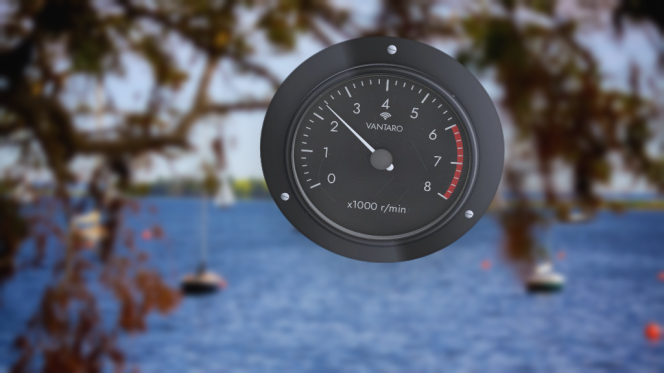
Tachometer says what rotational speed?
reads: 2400 rpm
